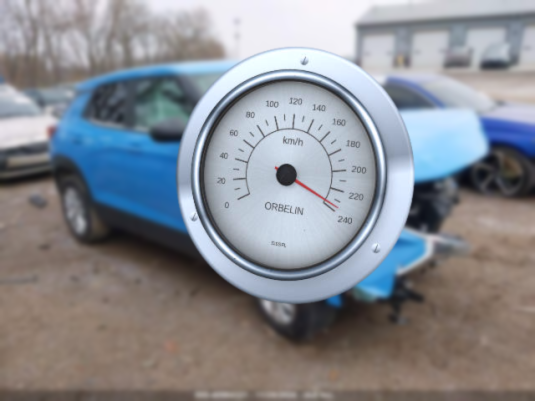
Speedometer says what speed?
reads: 235 km/h
